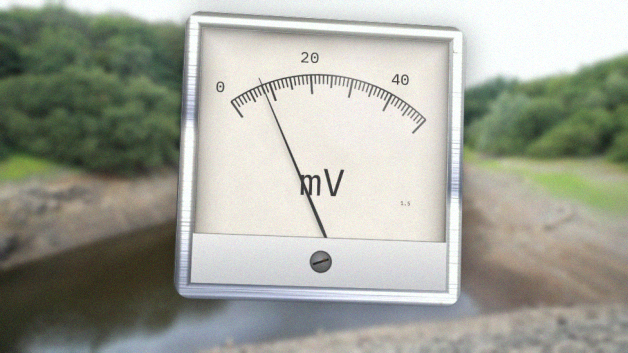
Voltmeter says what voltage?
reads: 8 mV
